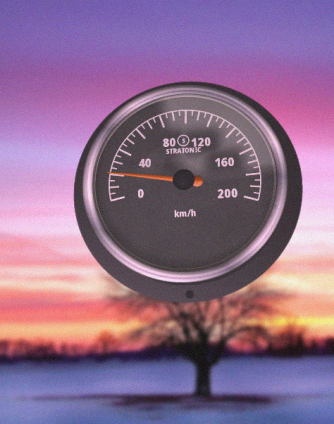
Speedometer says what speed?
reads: 20 km/h
